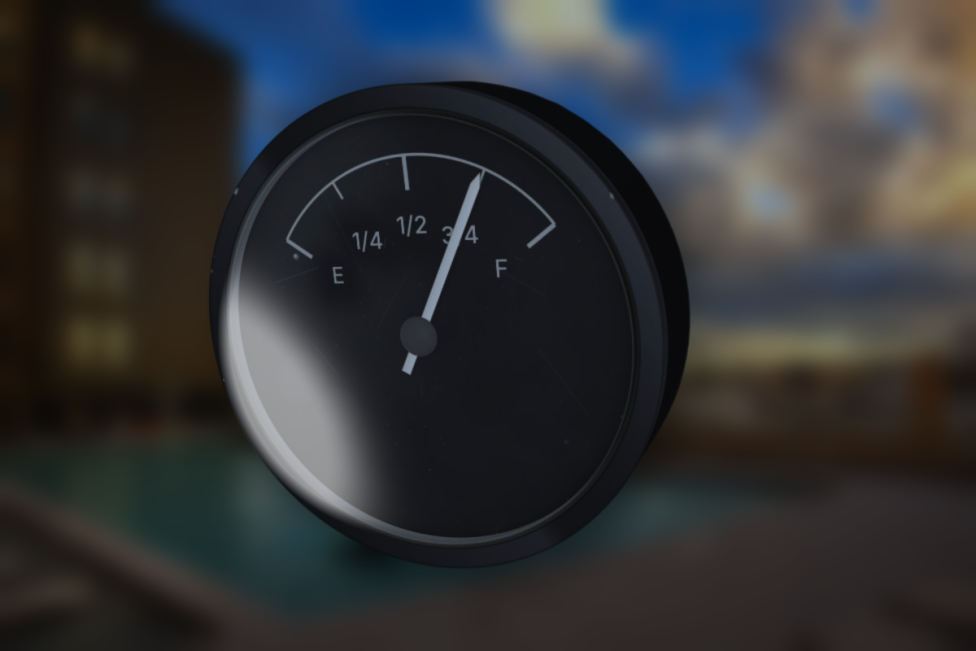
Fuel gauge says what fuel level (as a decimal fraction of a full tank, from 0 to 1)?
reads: 0.75
